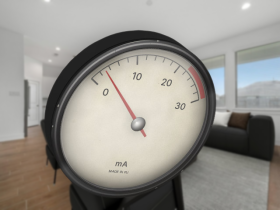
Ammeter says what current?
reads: 3 mA
